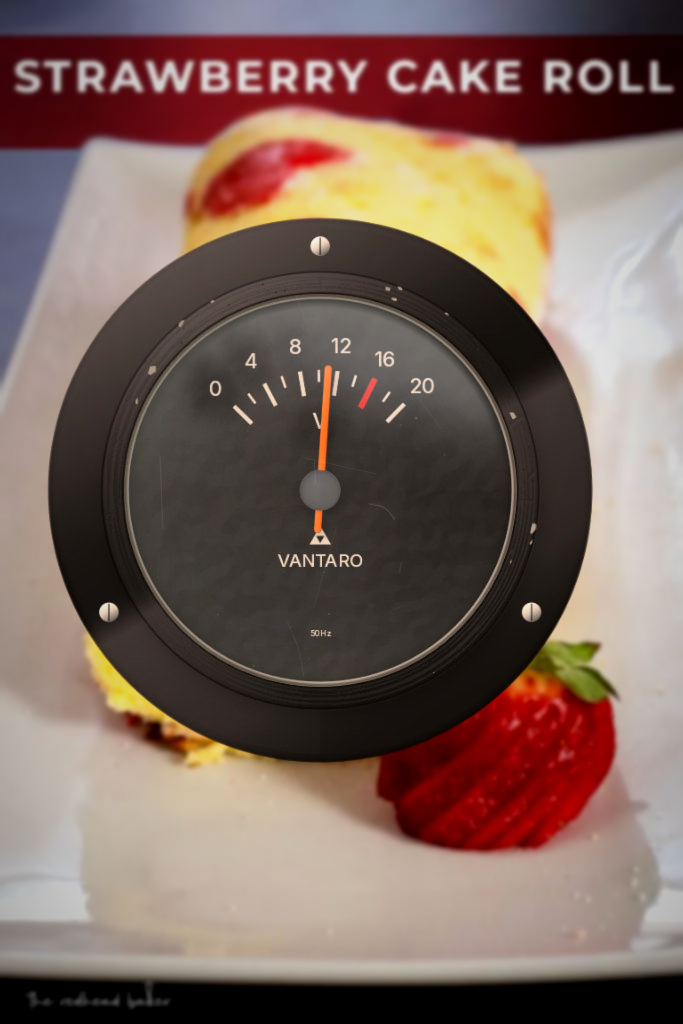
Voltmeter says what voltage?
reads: 11 V
